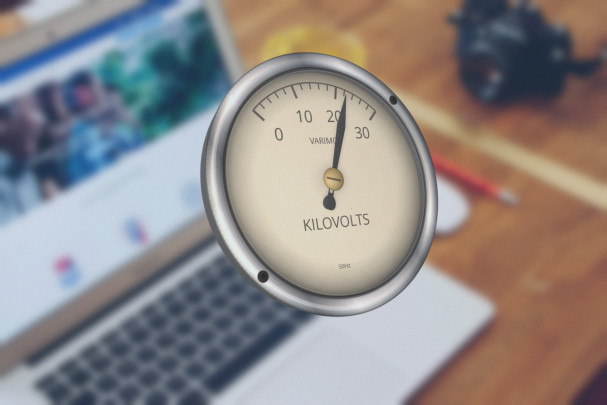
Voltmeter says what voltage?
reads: 22 kV
